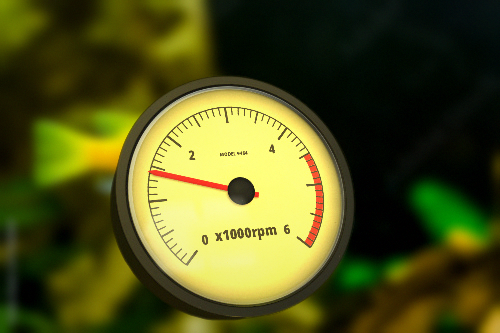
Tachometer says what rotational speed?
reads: 1400 rpm
